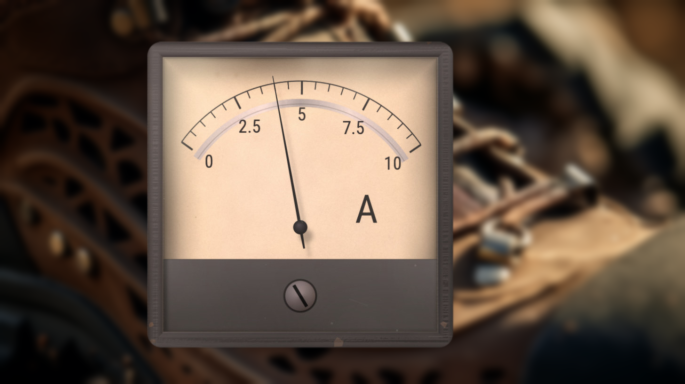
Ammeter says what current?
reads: 4 A
